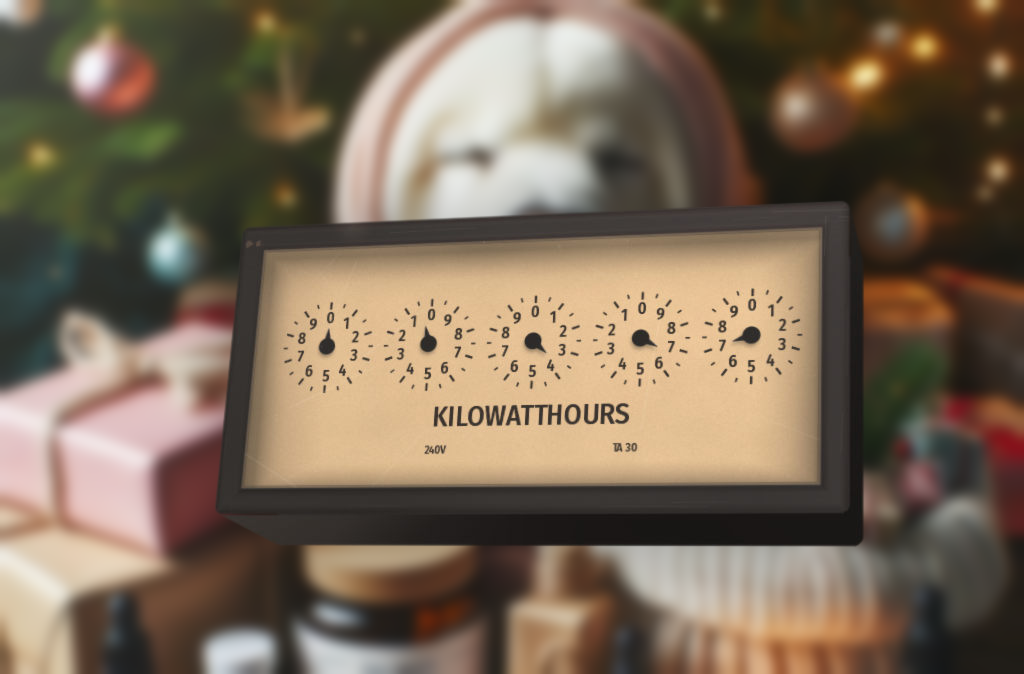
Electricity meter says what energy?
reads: 367 kWh
